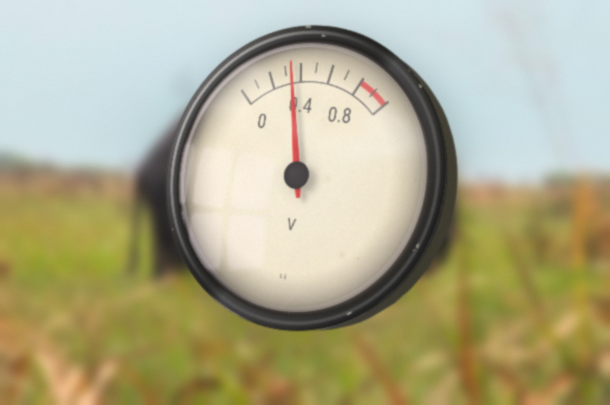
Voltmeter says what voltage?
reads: 0.35 V
